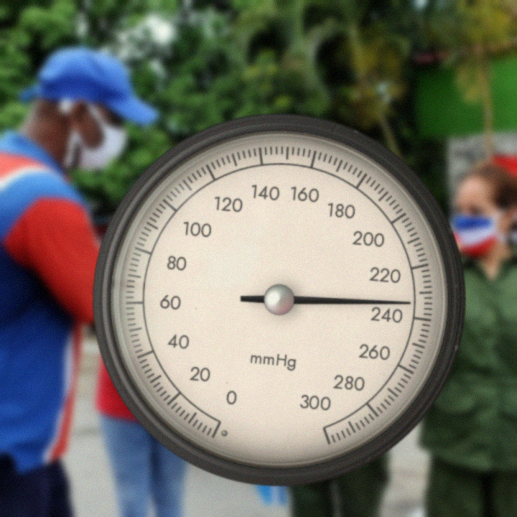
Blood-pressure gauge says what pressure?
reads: 234 mmHg
